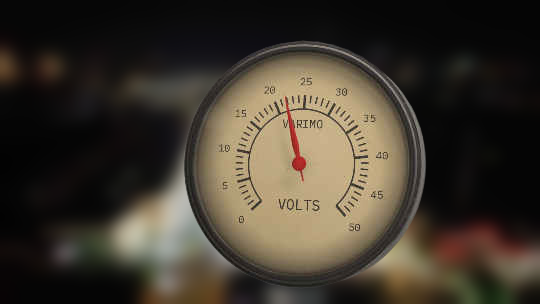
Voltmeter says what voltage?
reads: 22 V
